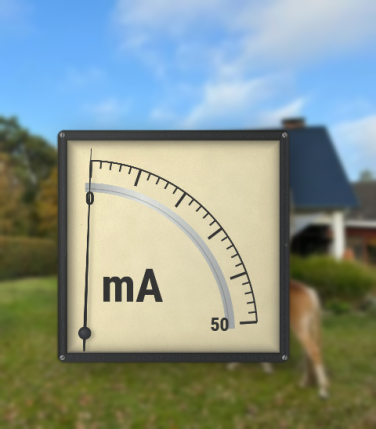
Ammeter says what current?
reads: 0 mA
